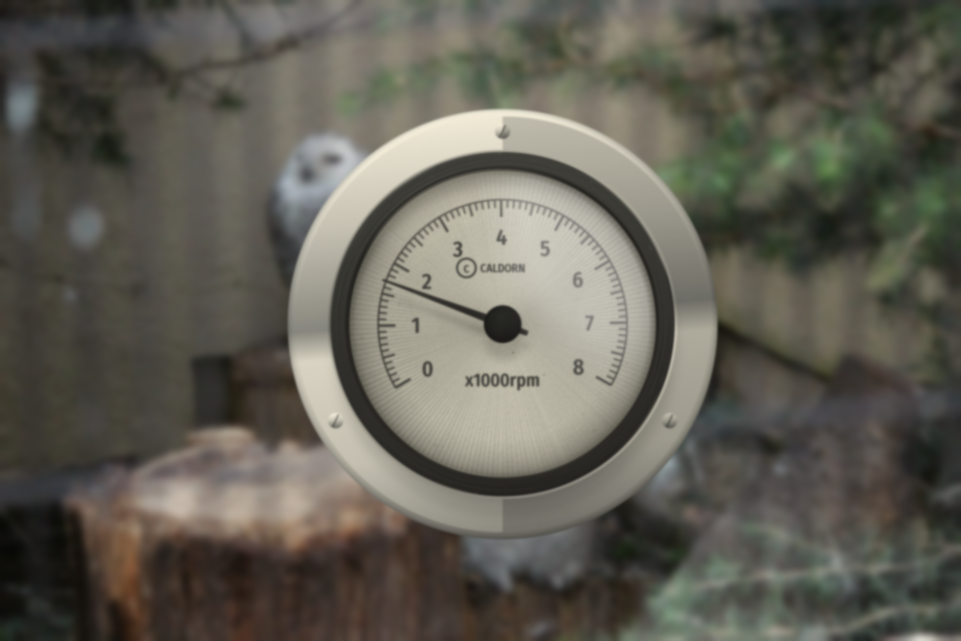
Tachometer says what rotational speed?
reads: 1700 rpm
